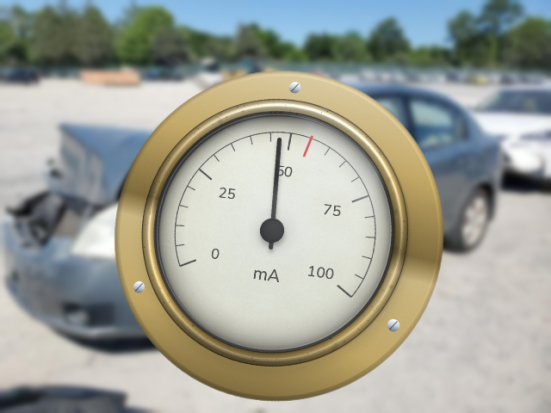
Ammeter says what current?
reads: 47.5 mA
